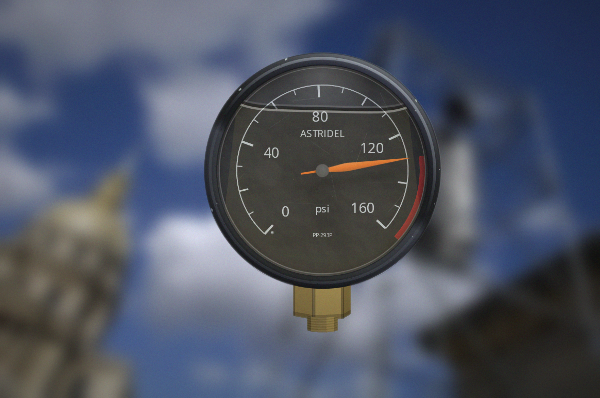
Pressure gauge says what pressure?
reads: 130 psi
